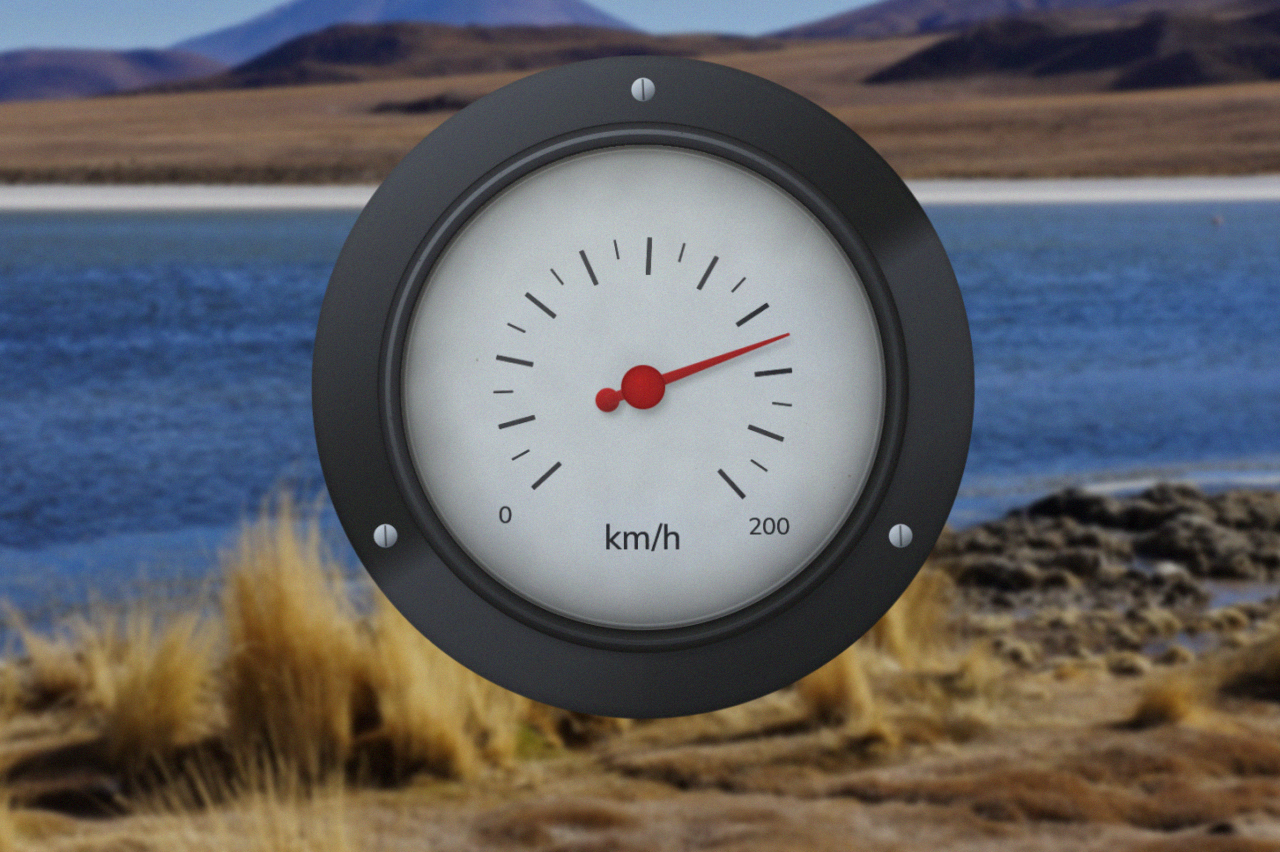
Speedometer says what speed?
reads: 150 km/h
